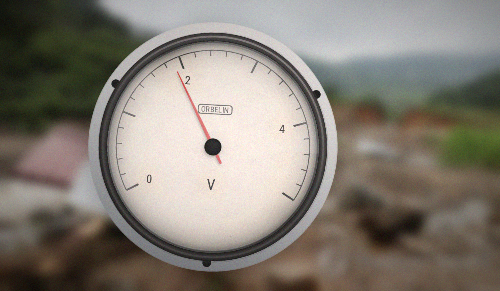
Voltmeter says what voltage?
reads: 1.9 V
